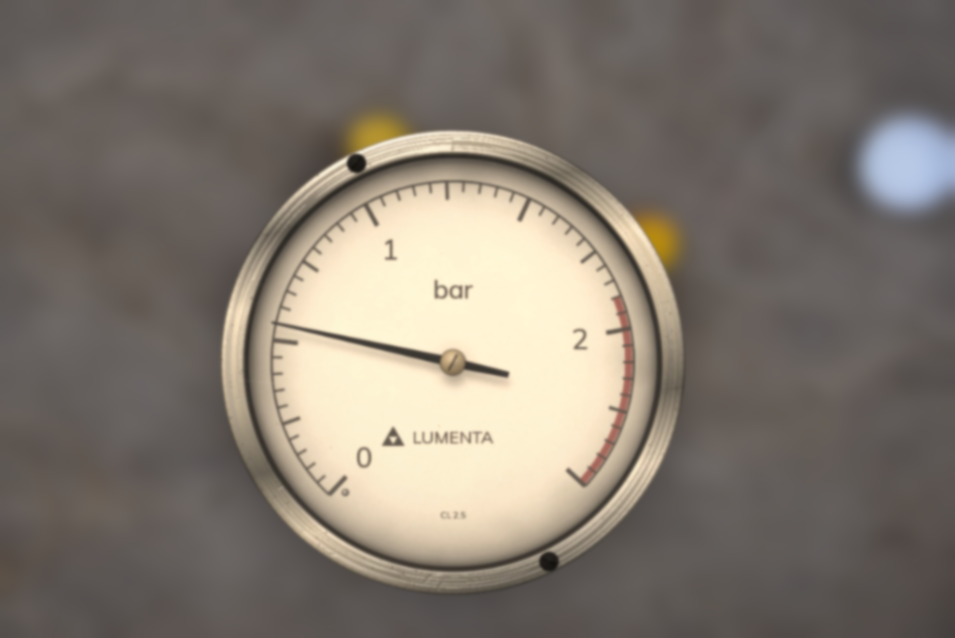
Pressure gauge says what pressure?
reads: 0.55 bar
